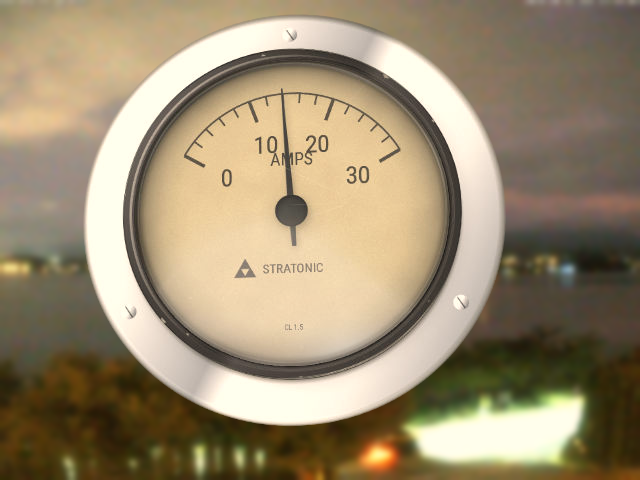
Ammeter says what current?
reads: 14 A
